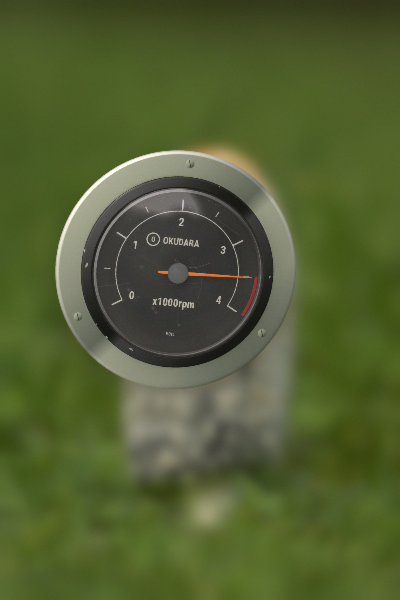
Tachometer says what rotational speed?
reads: 3500 rpm
